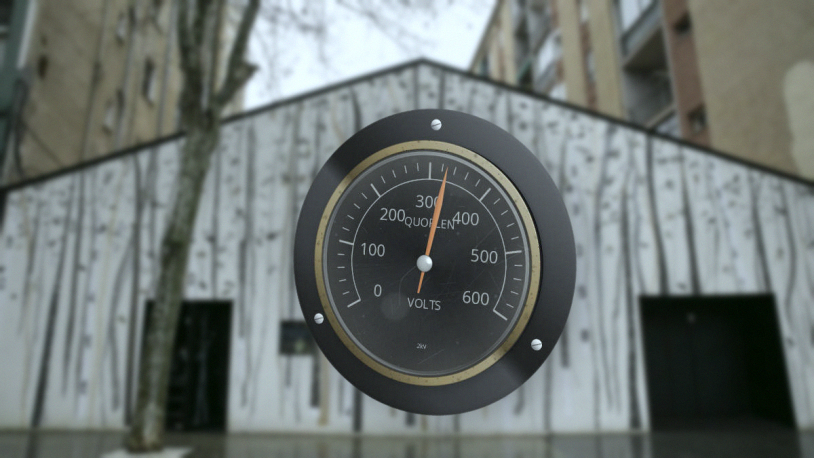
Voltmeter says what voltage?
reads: 330 V
